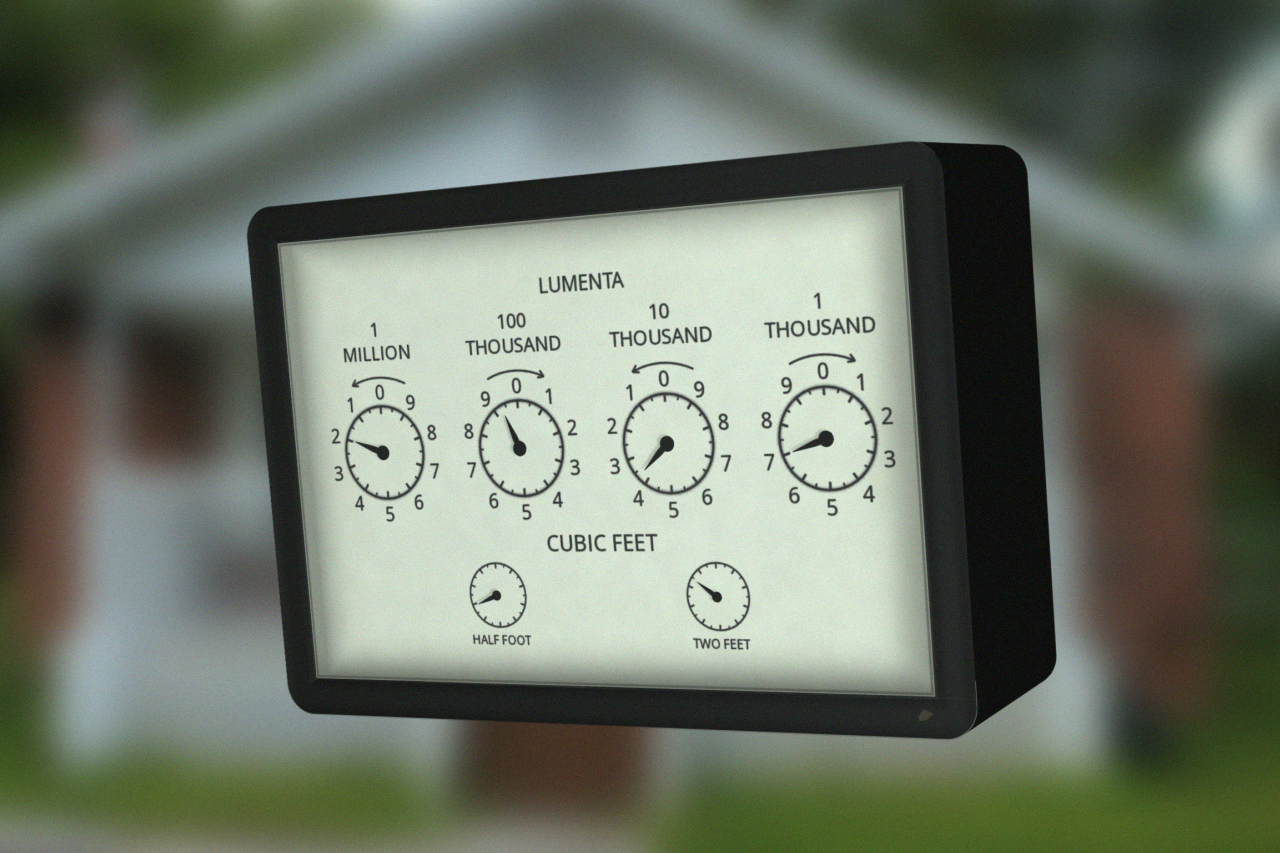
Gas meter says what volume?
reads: 193700 ft³
